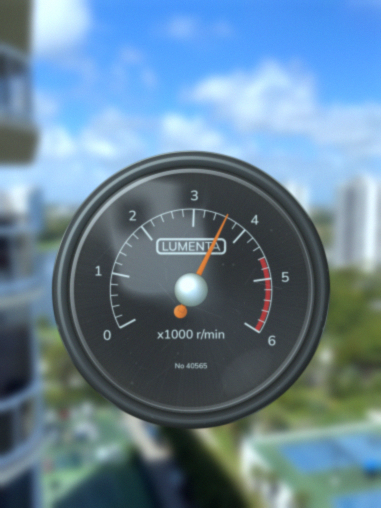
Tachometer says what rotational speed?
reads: 3600 rpm
